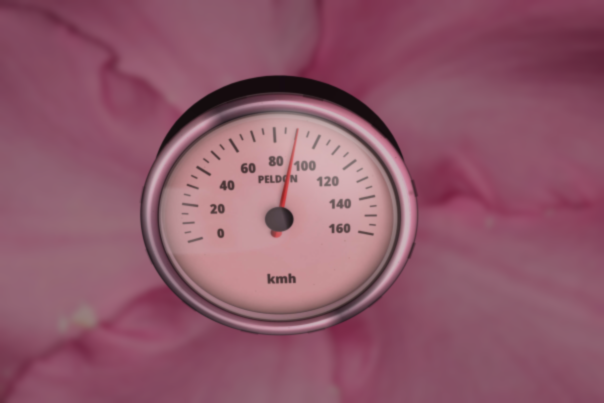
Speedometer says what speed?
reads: 90 km/h
